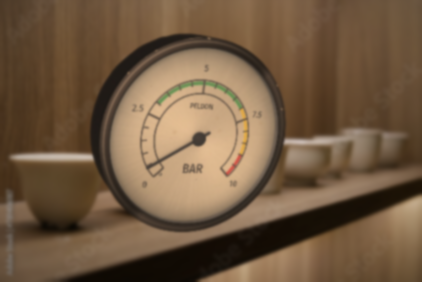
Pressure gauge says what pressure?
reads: 0.5 bar
